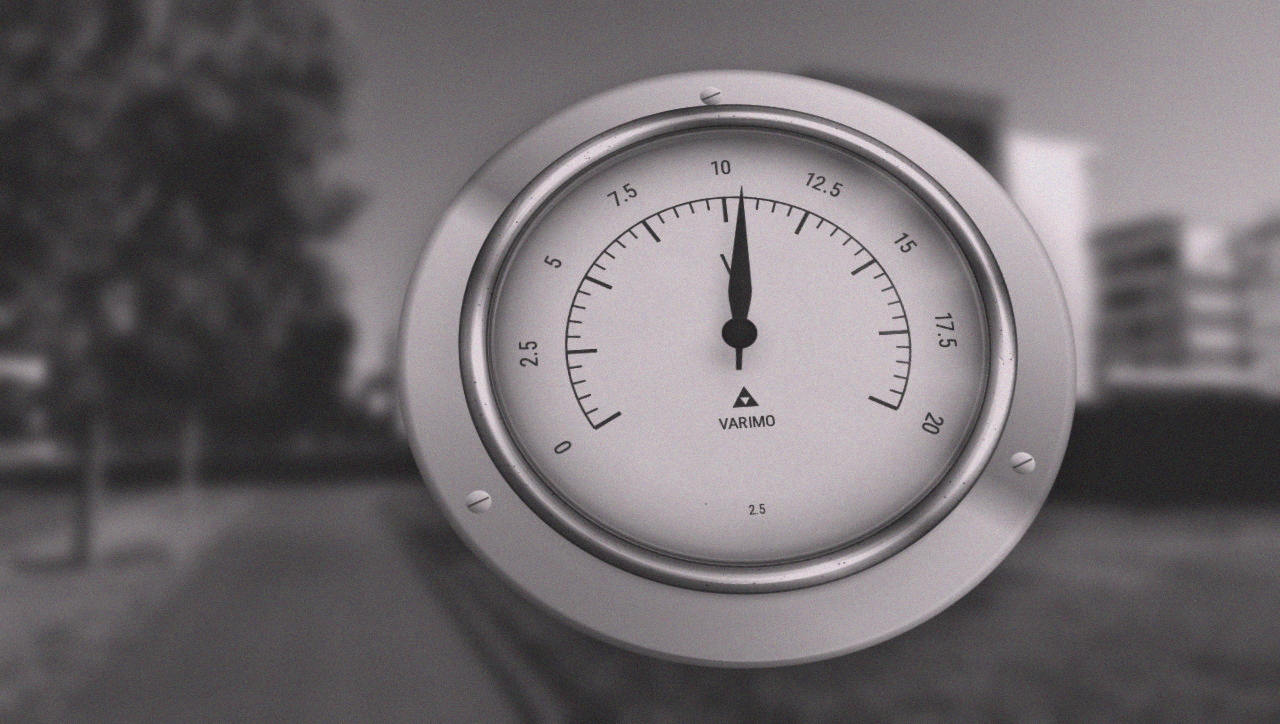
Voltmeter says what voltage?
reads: 10.5 V
